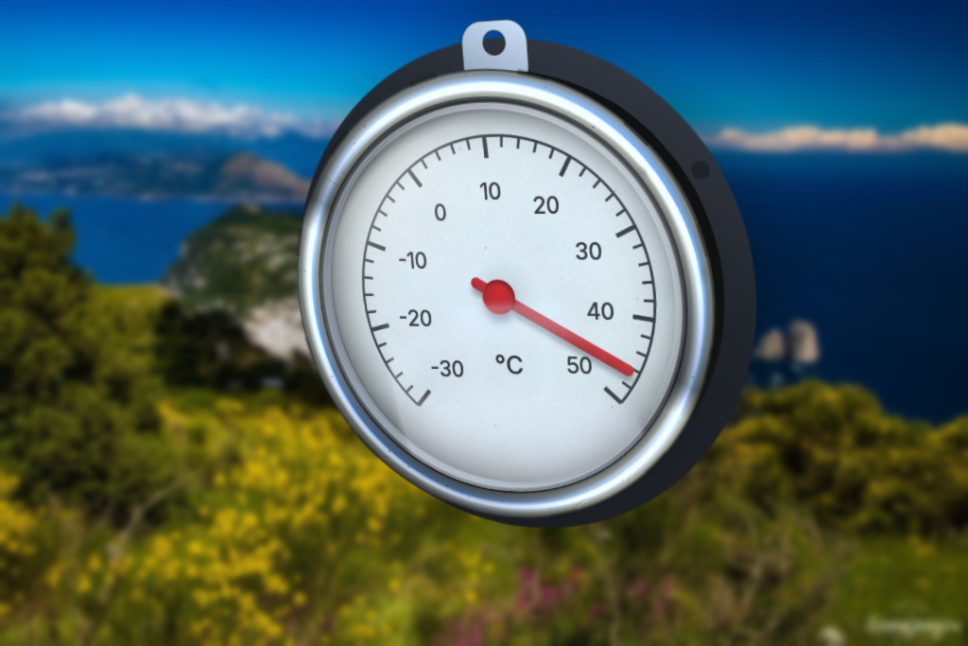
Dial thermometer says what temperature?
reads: 46 °C
